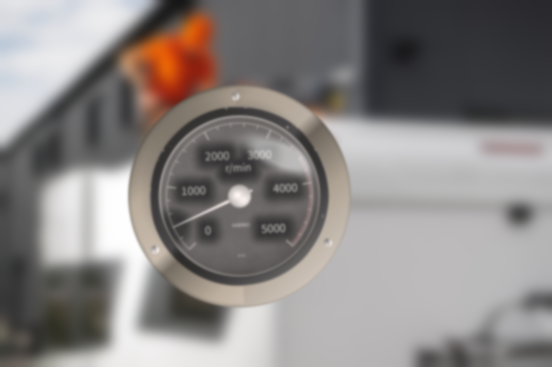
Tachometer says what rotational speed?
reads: 400 rpm
